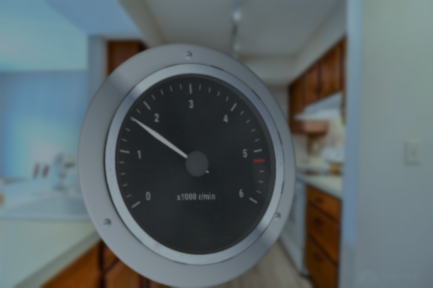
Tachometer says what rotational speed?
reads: 1600 rpm
